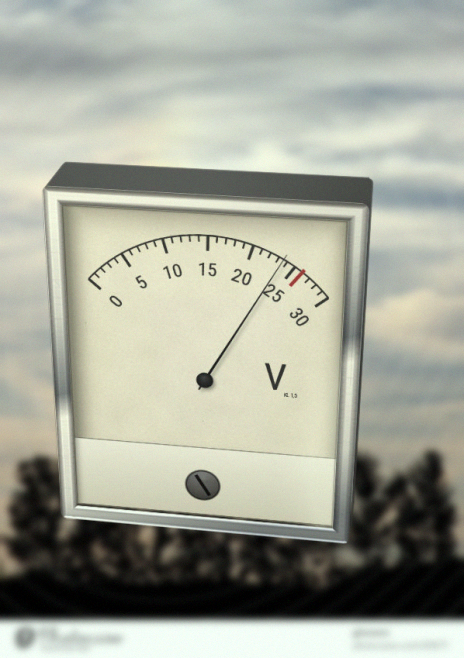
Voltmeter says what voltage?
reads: 23.5 V
